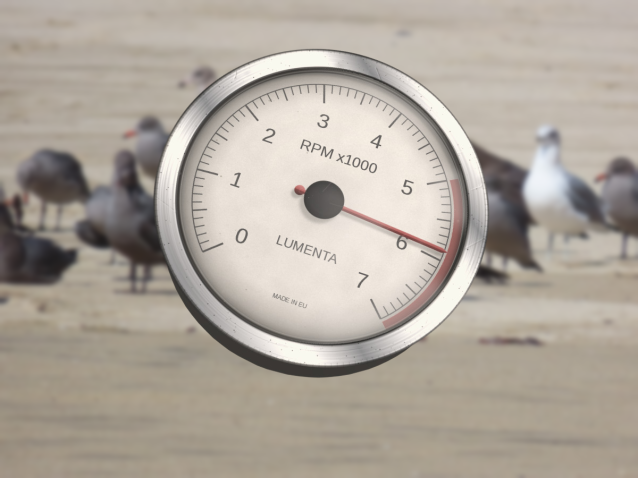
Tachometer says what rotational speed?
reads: 5900 rpm
